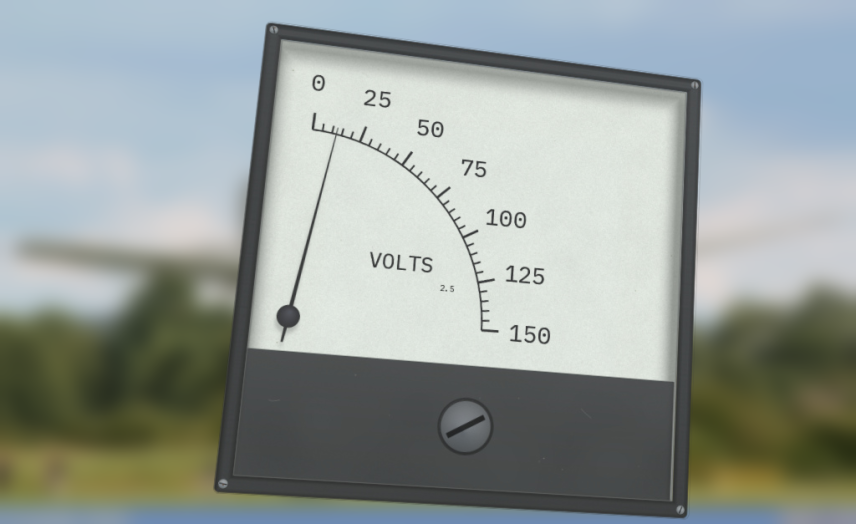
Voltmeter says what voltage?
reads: 12.5 V
